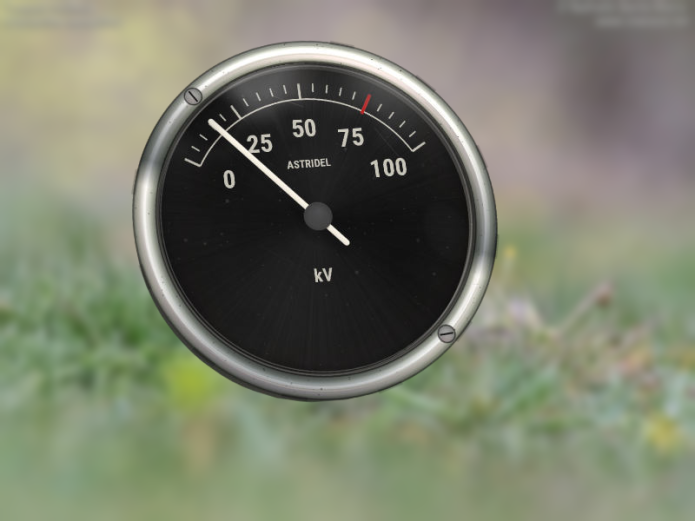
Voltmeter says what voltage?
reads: 15 kV
